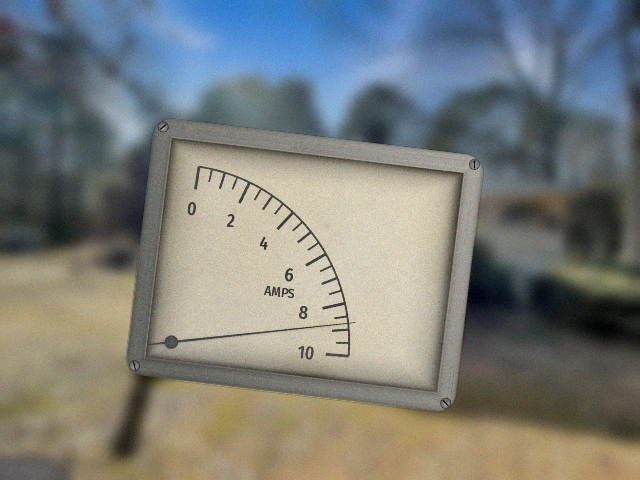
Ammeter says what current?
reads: 8.75 A
